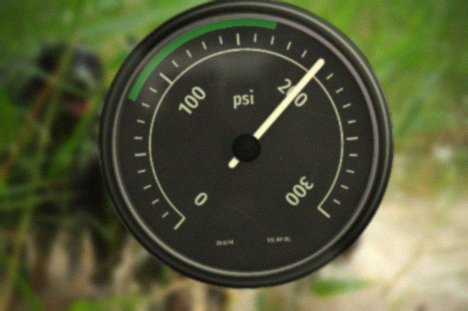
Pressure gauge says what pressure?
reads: 200 psi
